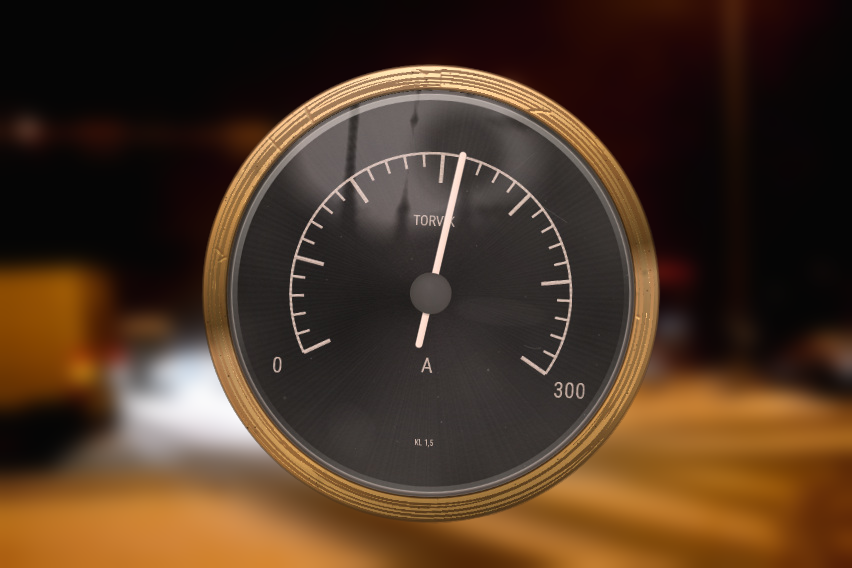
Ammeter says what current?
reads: 160 A
